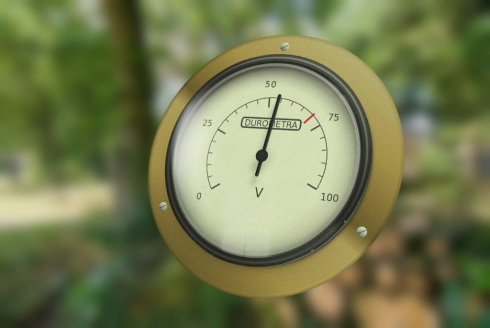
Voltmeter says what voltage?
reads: 55 V
